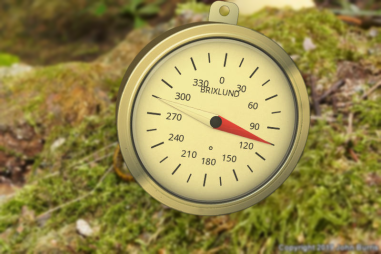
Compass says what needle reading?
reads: 105 °
